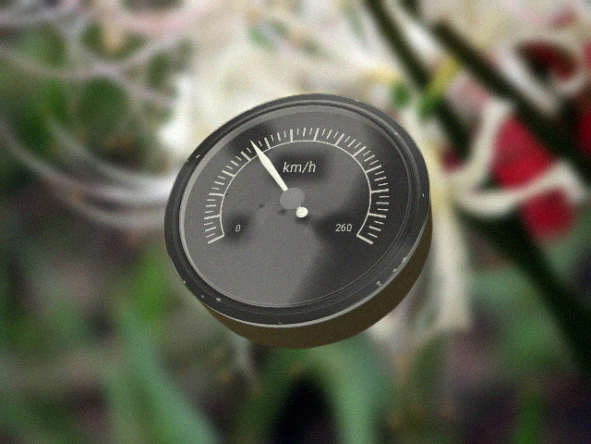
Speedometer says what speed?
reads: 90 km/h
